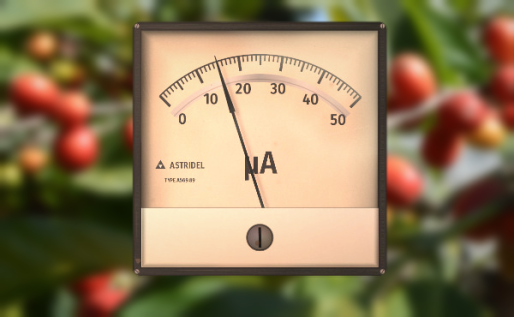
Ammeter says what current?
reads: 15 µA
